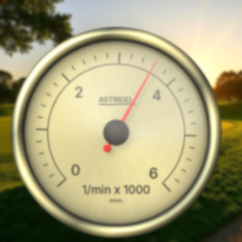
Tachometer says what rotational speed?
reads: 3600 rpm
